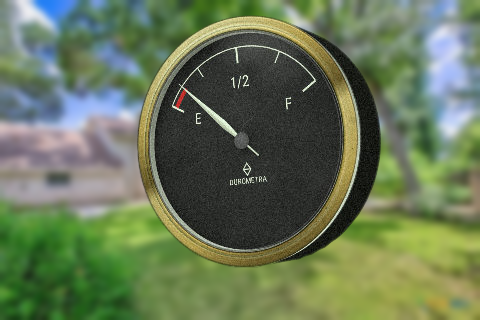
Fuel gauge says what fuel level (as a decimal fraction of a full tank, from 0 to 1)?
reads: 0.125
